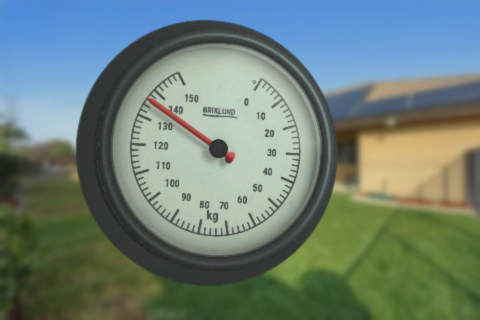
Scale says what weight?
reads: 136 kg
